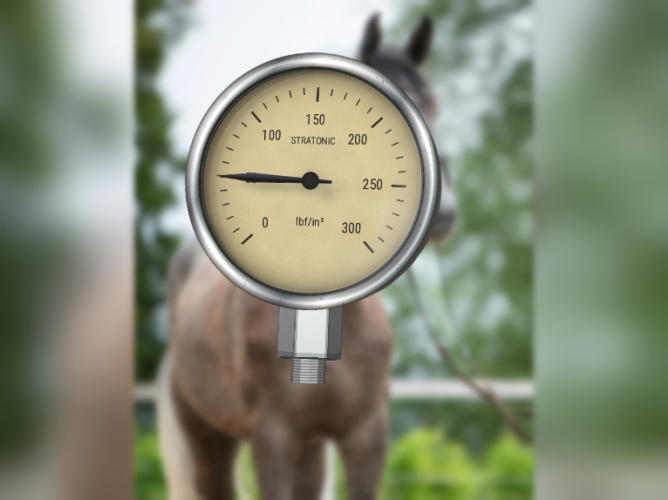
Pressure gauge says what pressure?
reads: 50 psi
